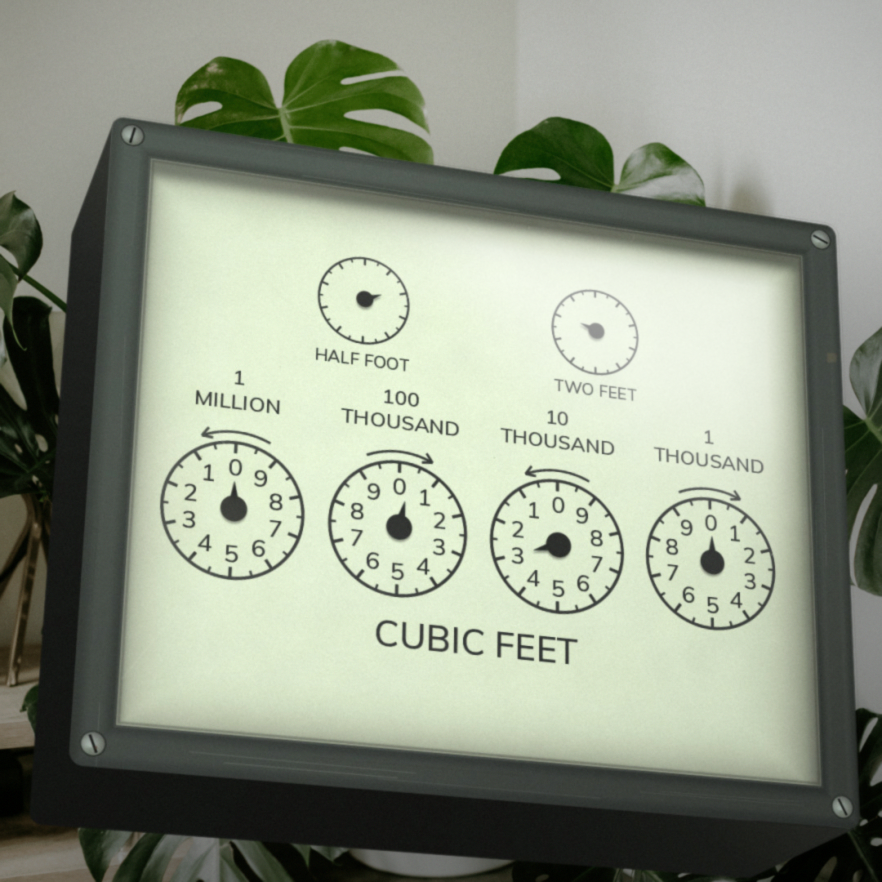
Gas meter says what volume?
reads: 3000 ft³
